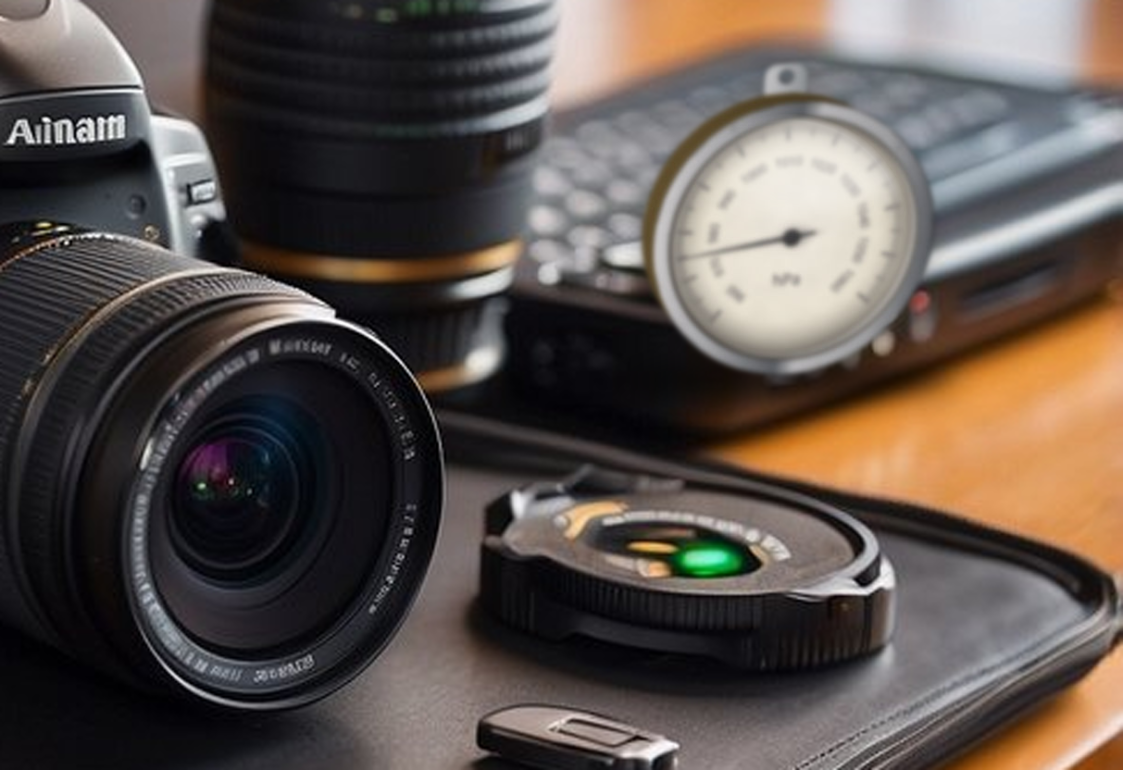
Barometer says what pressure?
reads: 975 hPa
